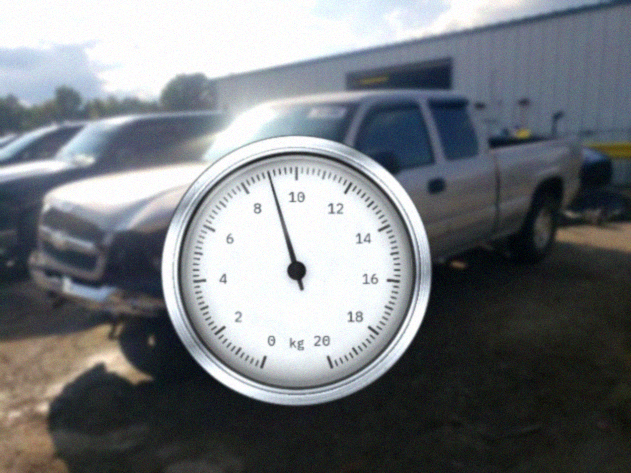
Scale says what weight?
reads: 9 kg
